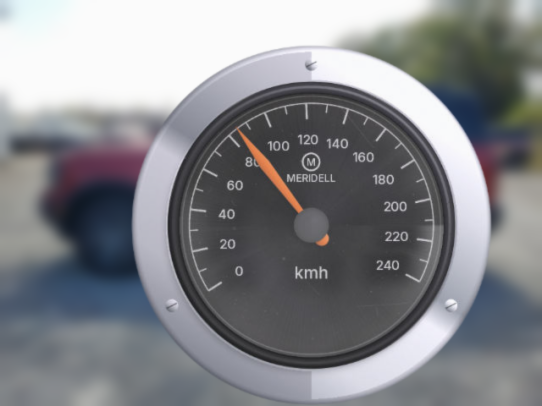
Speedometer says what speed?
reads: 85 km/h
